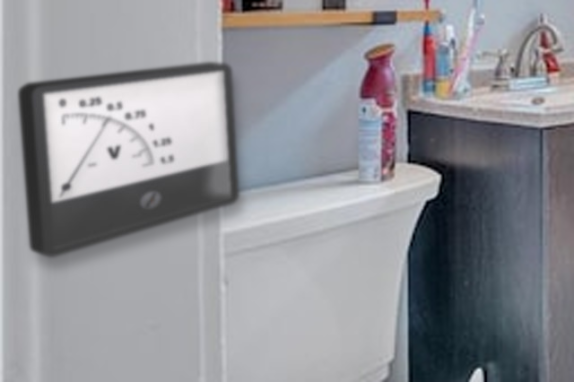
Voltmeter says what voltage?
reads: 0.5 V
